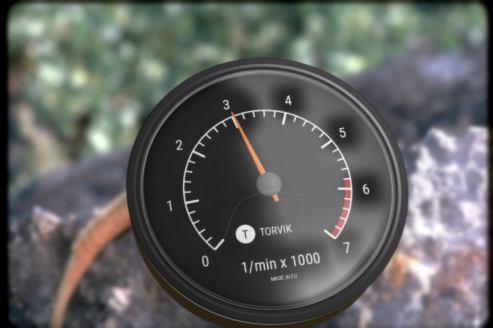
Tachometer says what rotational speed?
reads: 3000 rpm
